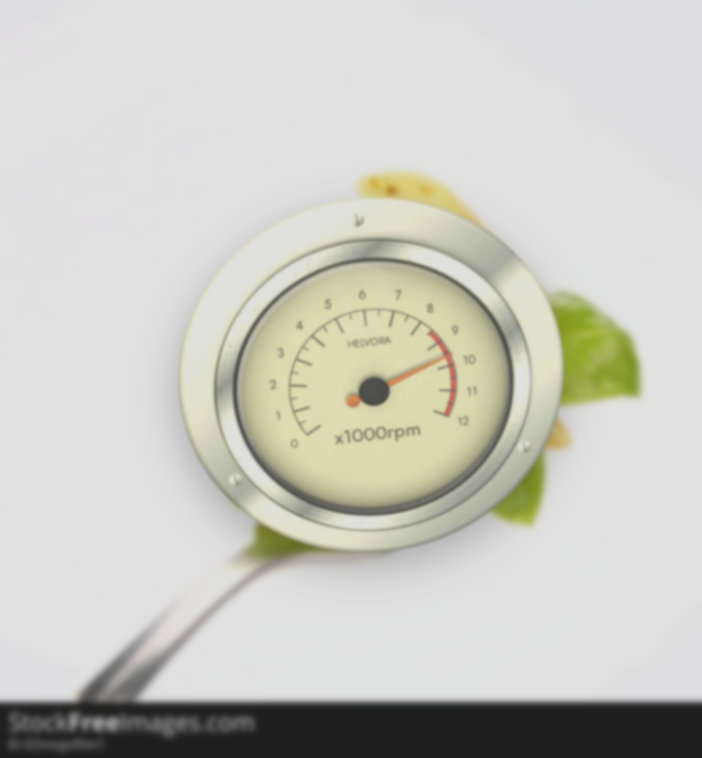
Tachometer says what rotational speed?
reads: 9500 rpm
